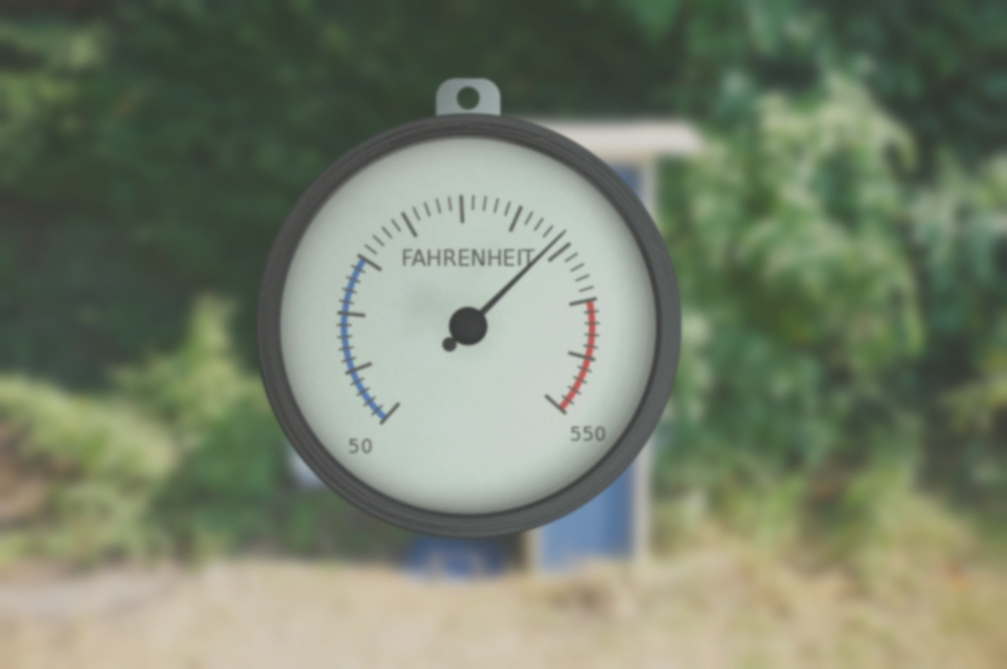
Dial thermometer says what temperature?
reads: 390 °F
